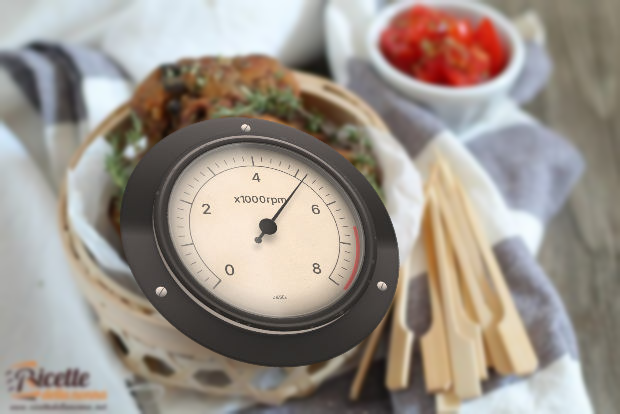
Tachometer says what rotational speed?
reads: 5200 rpm
